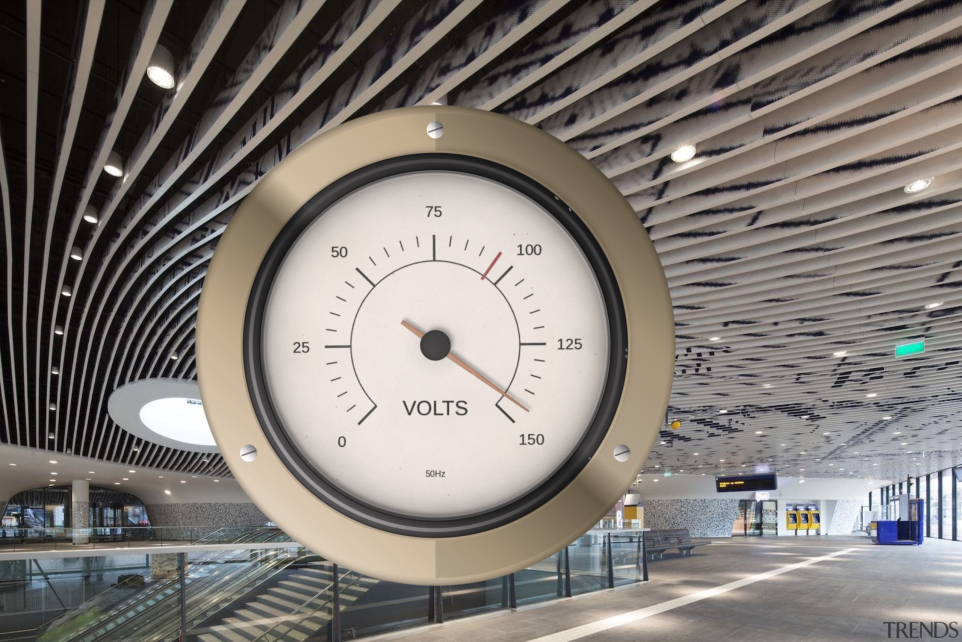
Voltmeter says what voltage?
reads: 145 V
